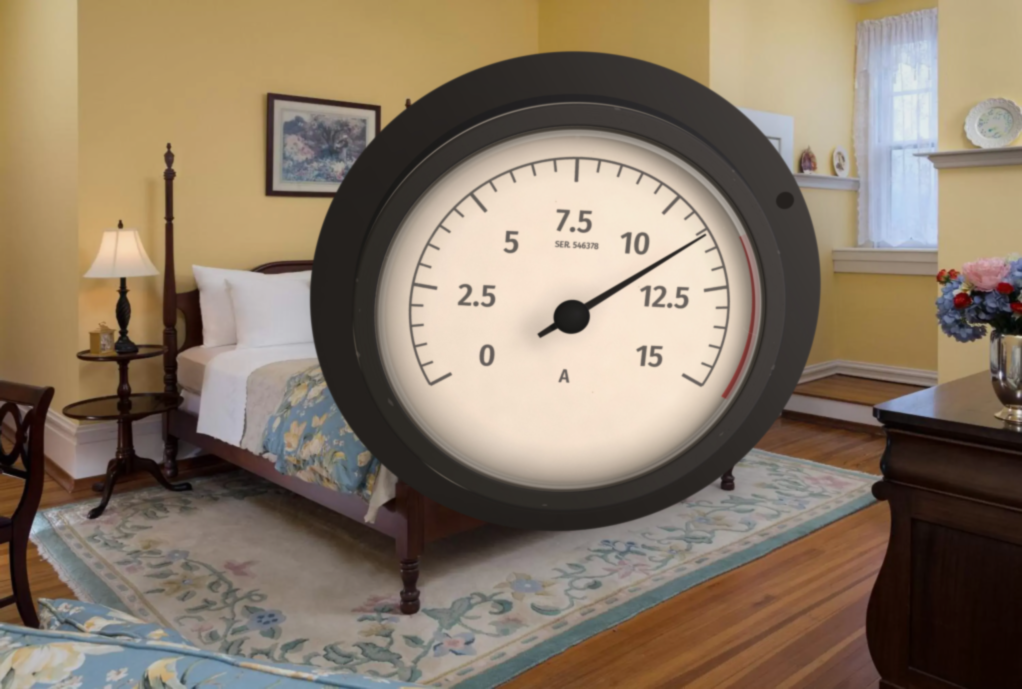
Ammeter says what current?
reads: 11 A
